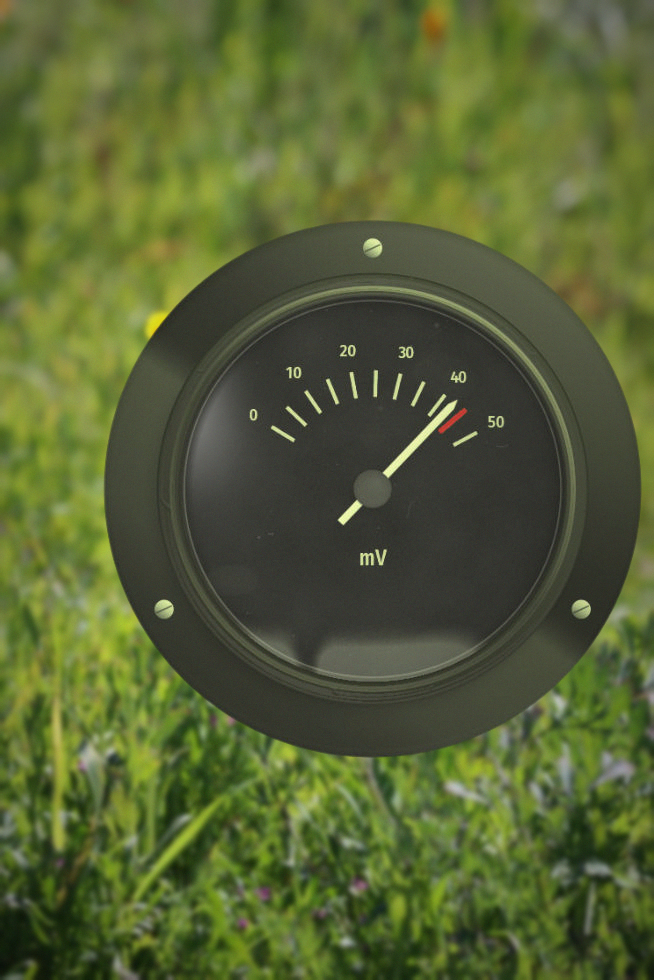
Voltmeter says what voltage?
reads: 42.5 mV
